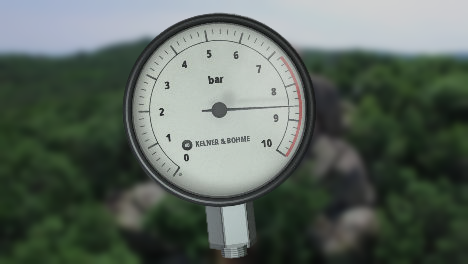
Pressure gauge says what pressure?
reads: 8.6 bar
